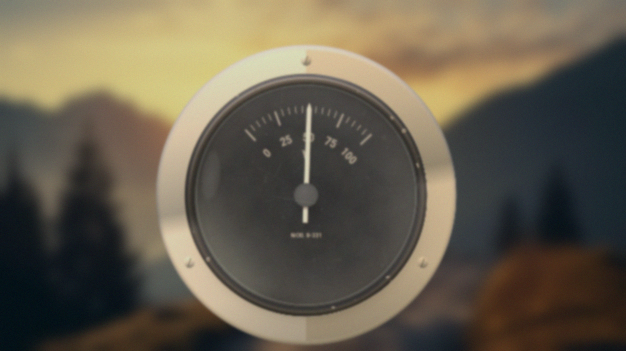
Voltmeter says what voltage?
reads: 50 V
